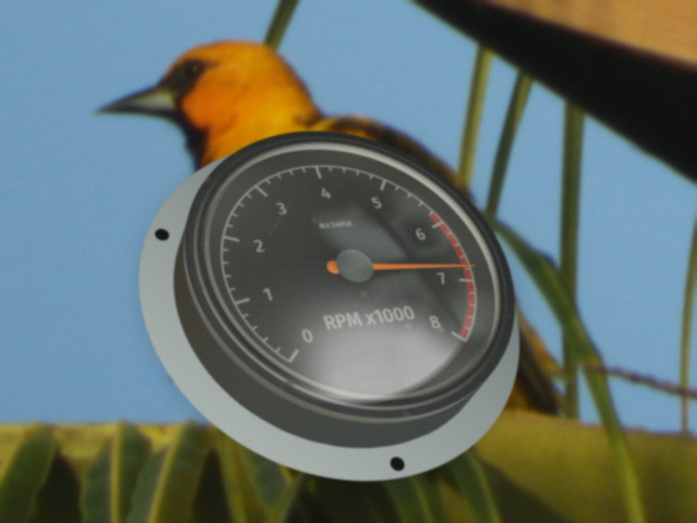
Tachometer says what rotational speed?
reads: 6800 rpm
